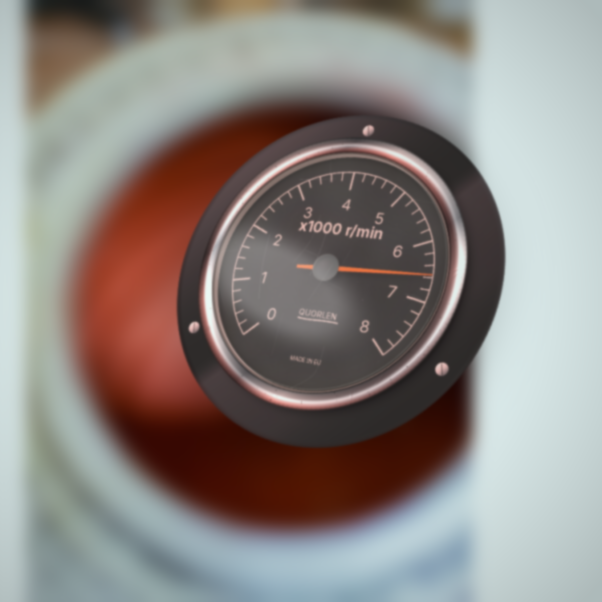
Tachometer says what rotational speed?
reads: 6600 rpm
